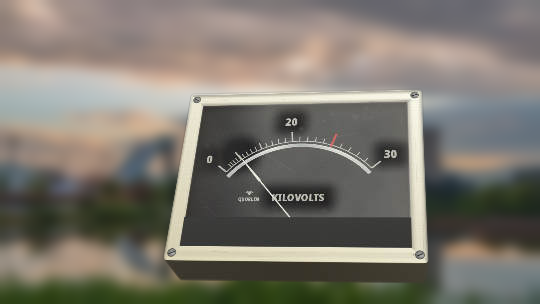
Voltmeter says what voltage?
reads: 10 kV
